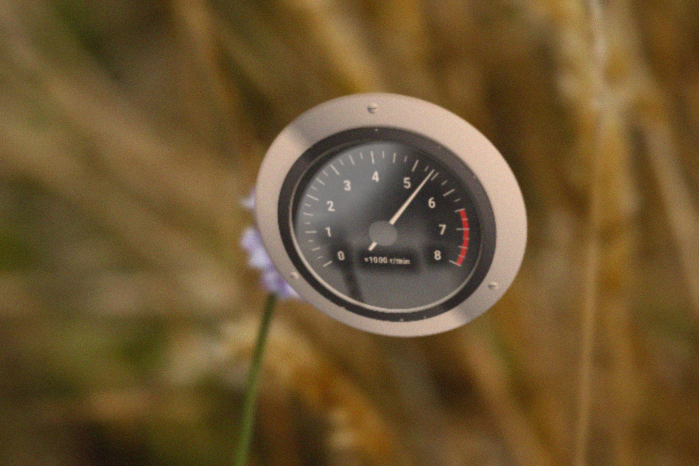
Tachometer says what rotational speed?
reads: 5375 rpm
